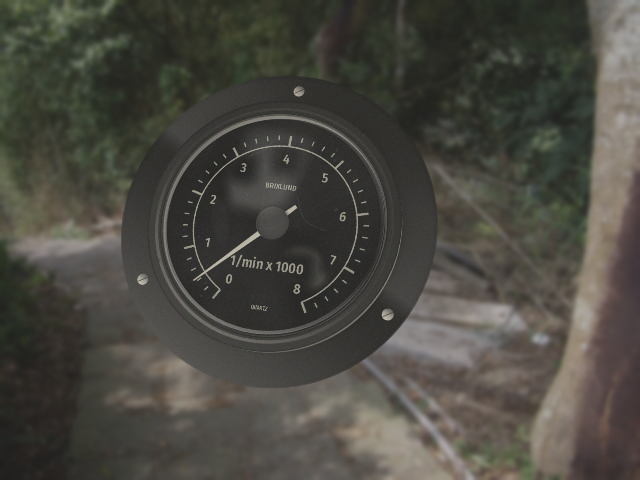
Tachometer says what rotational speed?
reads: 400 rpm
